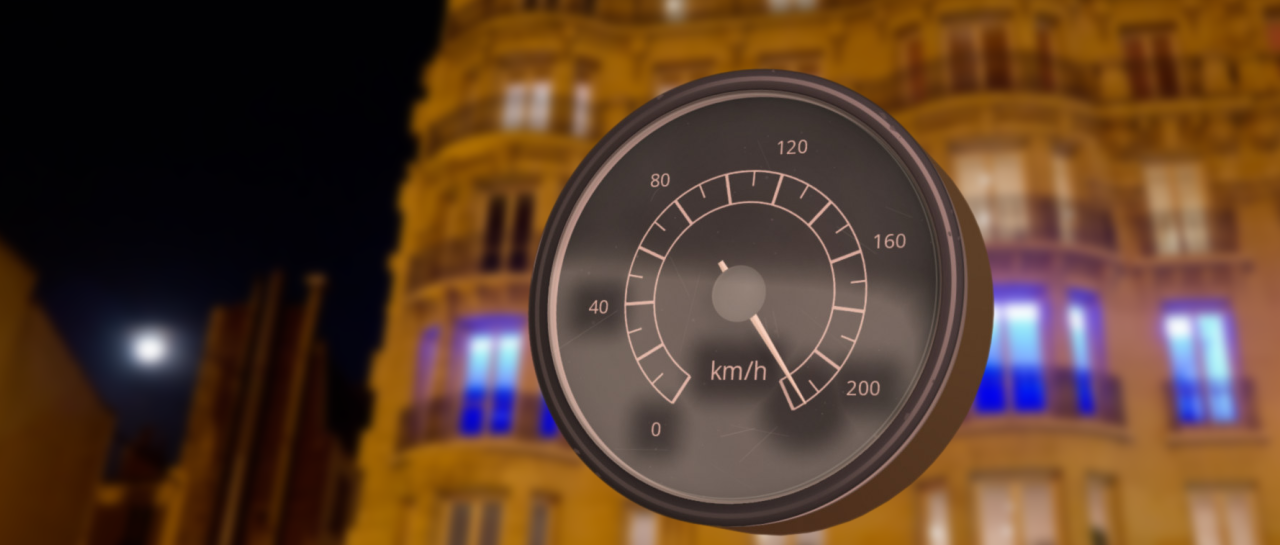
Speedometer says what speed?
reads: 215 km/h
